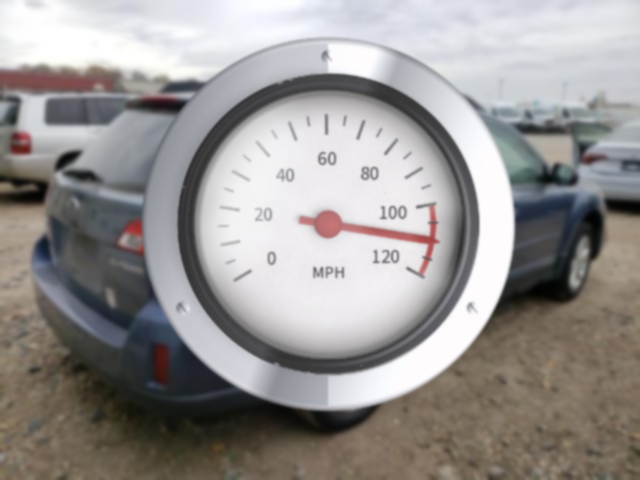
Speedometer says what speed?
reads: 110 mph
